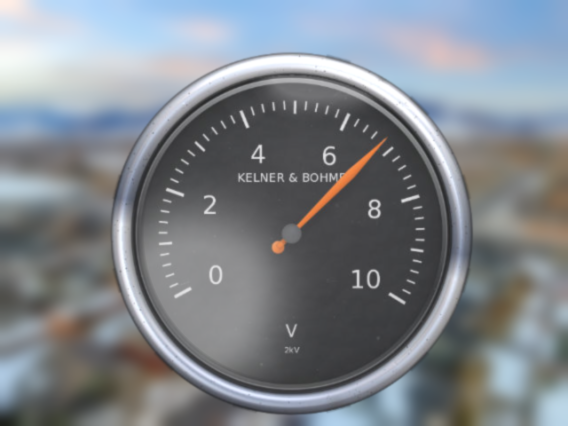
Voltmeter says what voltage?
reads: 6.8 V
